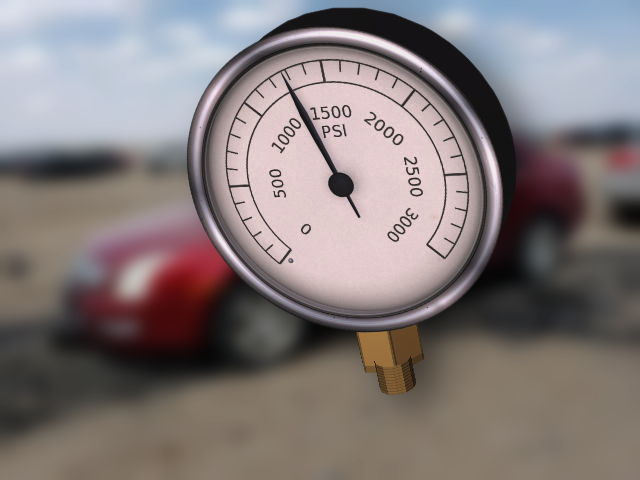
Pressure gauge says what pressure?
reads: 1300 psi
